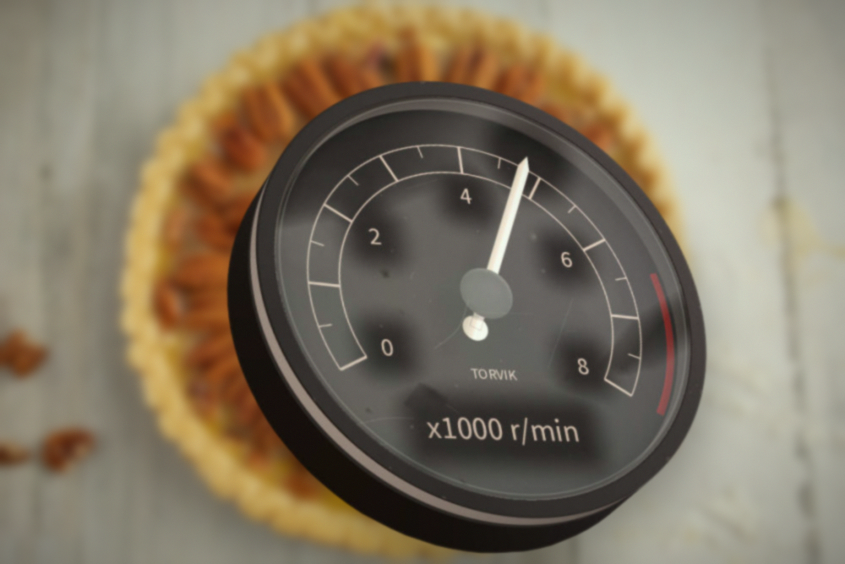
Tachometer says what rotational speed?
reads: 4750 rpm
